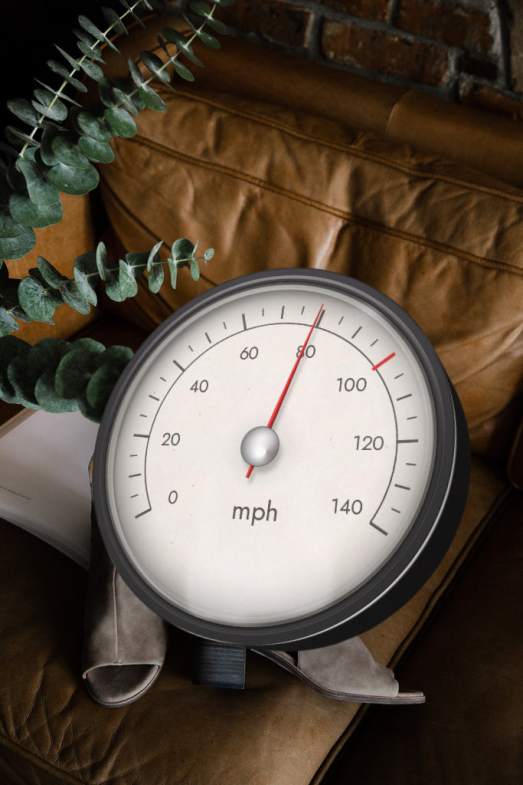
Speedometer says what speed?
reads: 80 mph
